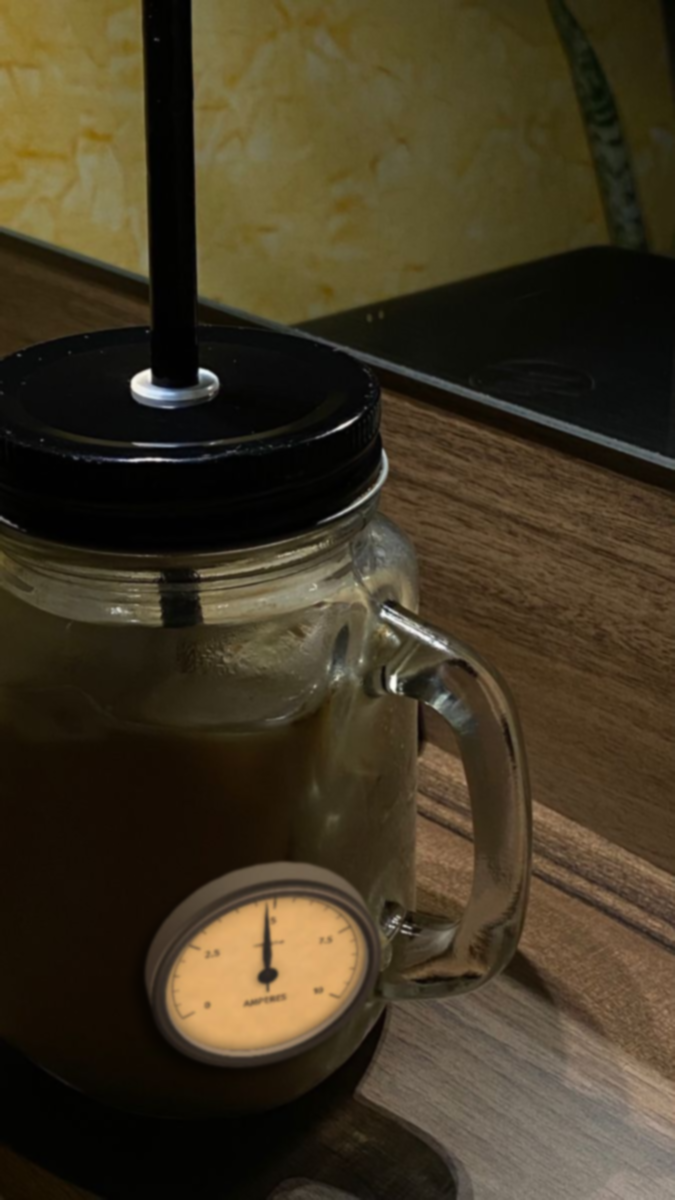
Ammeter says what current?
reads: 4.75 A
